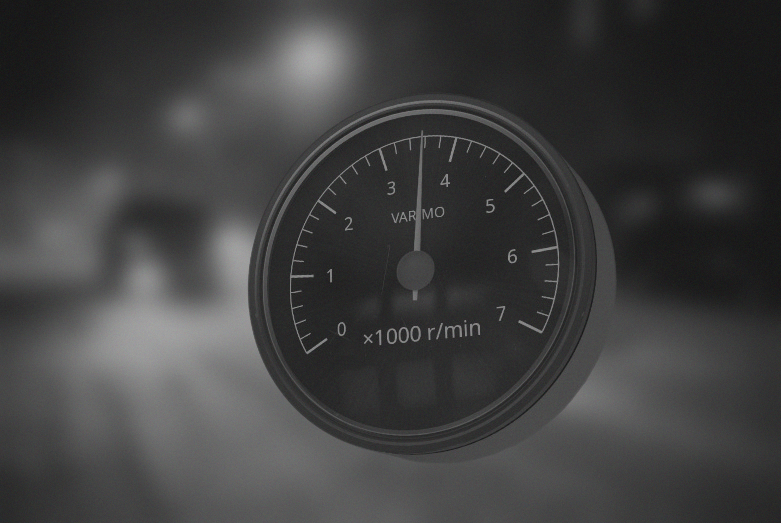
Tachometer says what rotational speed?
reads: 3600 rpm
